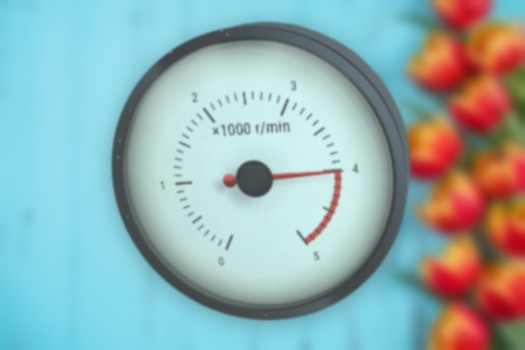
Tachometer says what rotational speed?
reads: 4000 rpm
